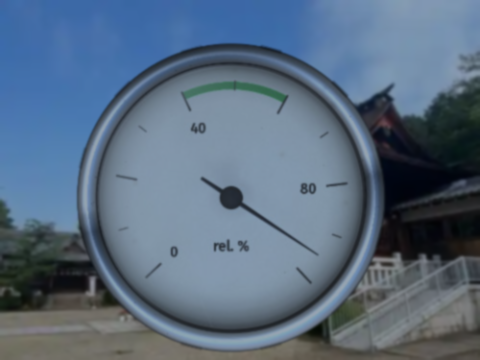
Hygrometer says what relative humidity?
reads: 95 %
